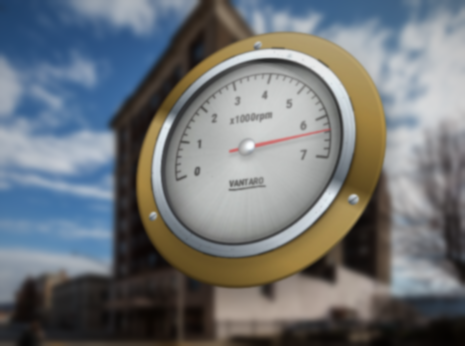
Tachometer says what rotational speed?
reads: 6400 rpm
